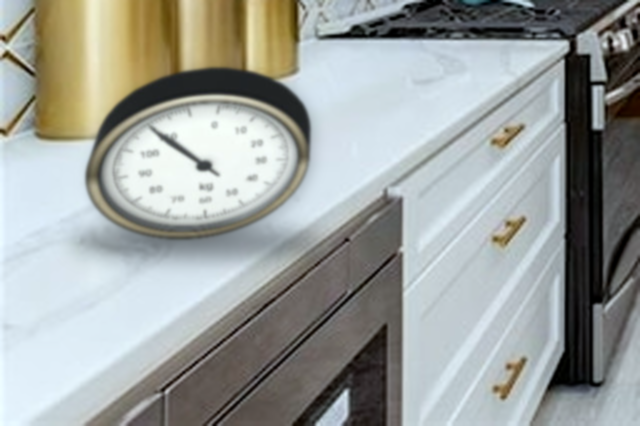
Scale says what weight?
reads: 110 kg
